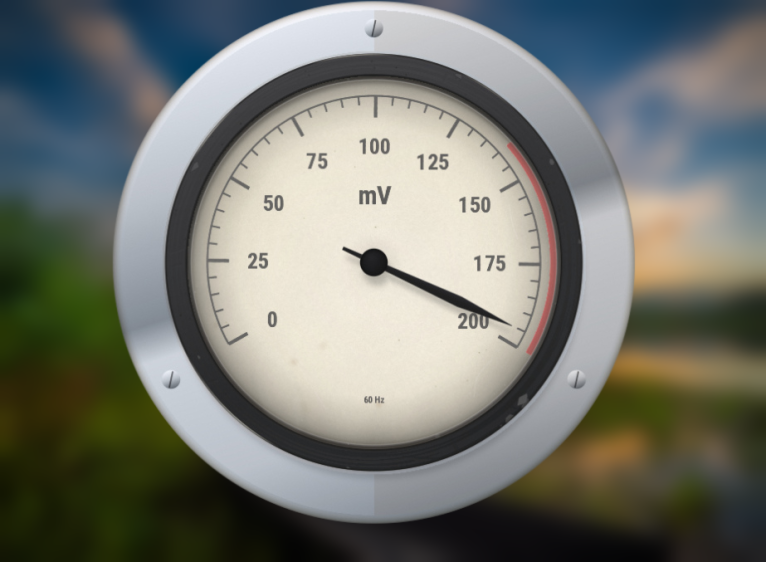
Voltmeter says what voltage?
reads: 195 mV
